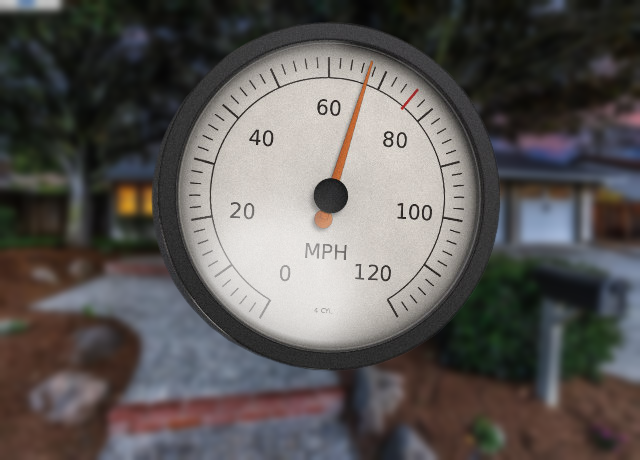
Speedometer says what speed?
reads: 67 mph
